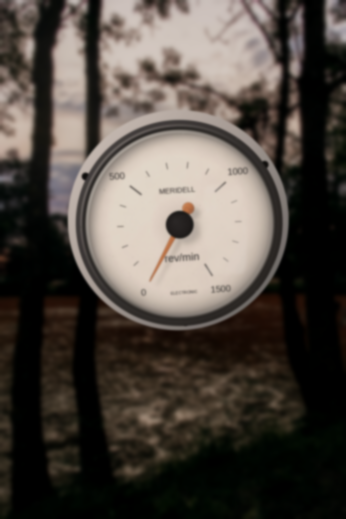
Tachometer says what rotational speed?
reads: 0 rpm
